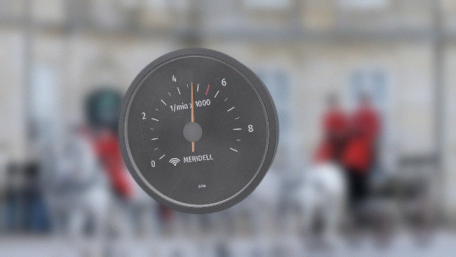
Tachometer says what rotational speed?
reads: 4750 rpm
